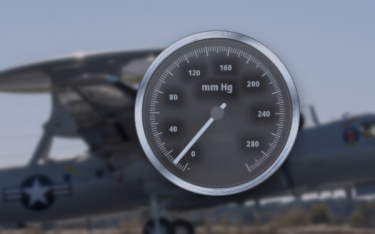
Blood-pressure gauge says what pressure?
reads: 10 mmHg
